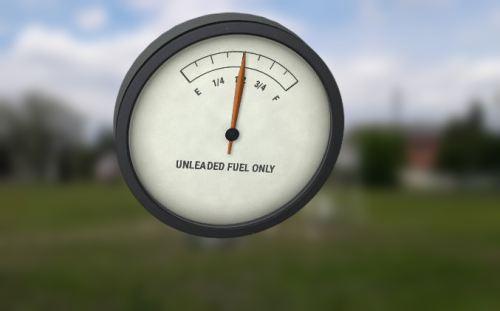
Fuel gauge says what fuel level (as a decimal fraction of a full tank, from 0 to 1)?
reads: 0.5
